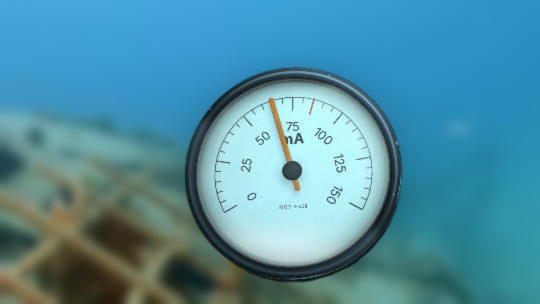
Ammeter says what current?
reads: 65 mA
